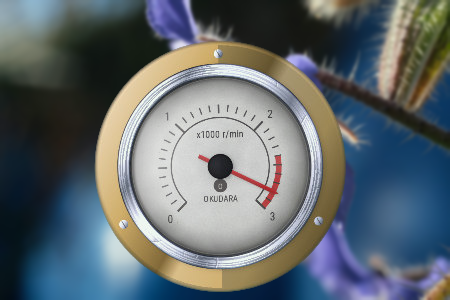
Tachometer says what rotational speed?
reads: 2800 rpm
